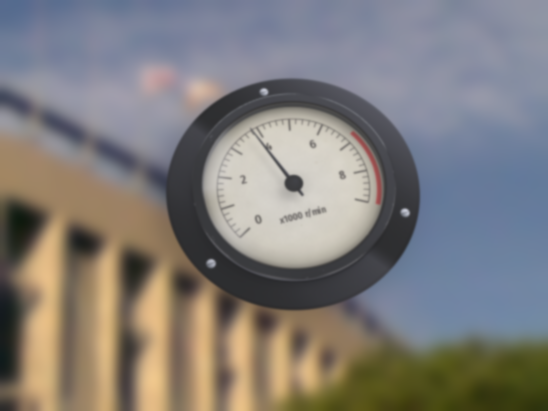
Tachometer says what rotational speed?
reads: 3800 rpm
